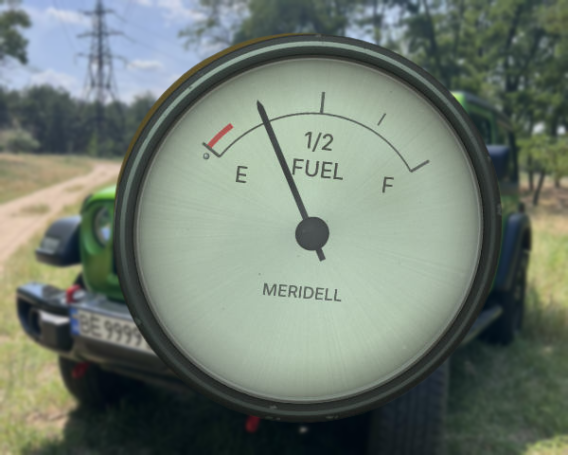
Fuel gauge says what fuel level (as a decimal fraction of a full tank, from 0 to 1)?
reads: 0.25
